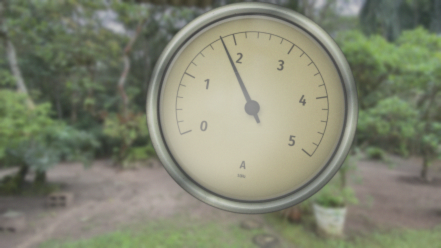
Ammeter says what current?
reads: 1.8 A
